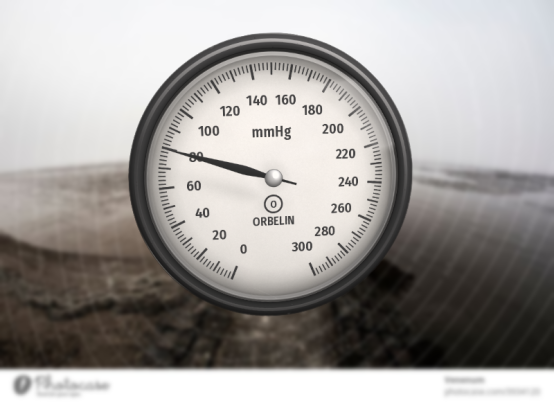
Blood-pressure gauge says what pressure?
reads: 80 mmHg
